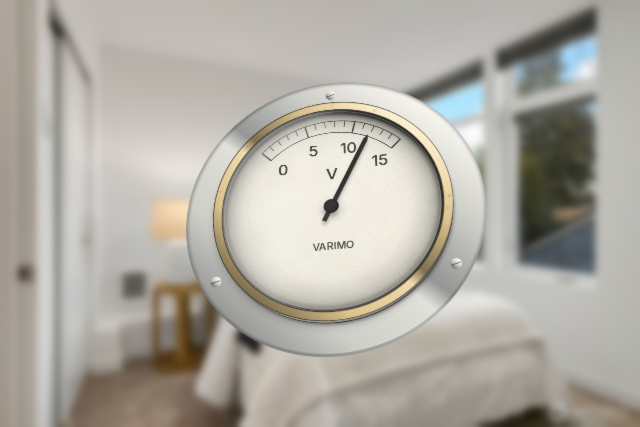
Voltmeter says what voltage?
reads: 12 V
